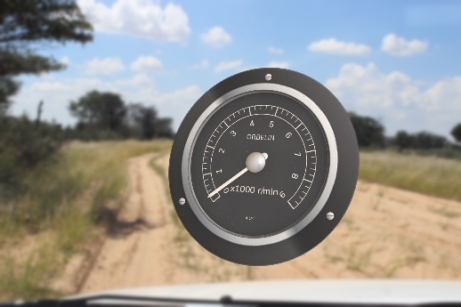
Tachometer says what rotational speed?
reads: 200 rpm
